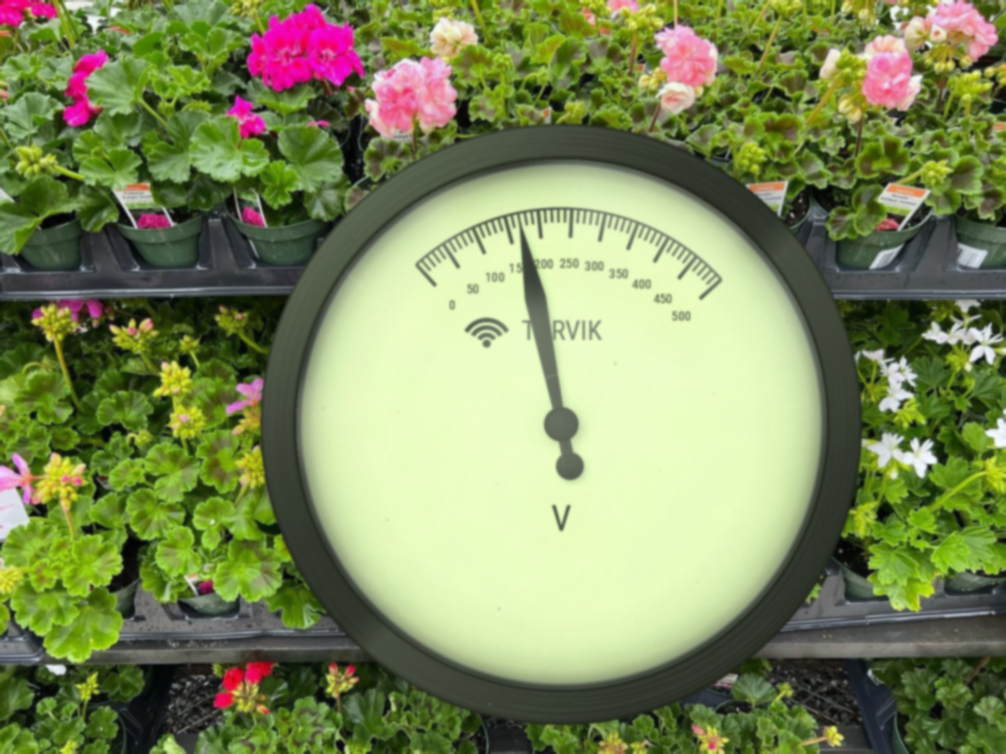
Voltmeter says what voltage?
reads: 170 V
